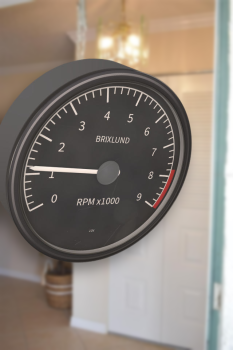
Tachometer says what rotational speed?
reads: 1200 rpm
